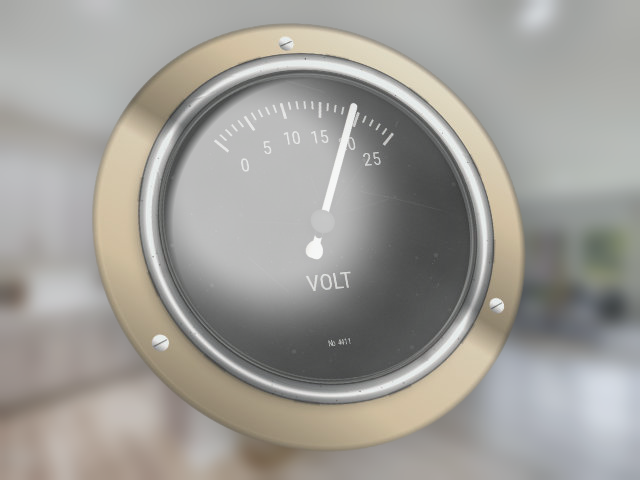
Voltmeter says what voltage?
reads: 19 V
